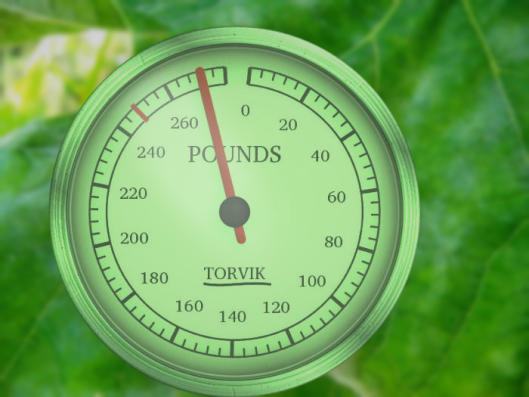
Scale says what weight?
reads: 272 lb
